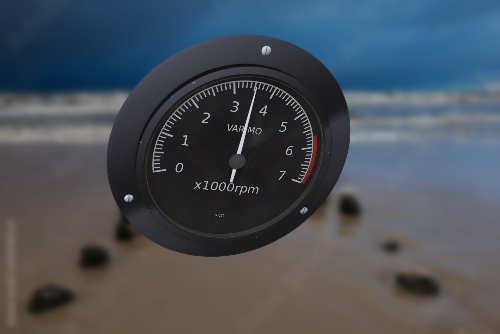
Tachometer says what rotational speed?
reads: 3500 rpm
